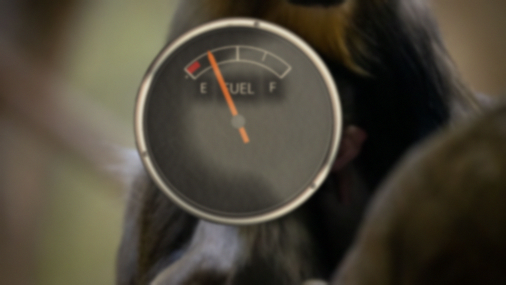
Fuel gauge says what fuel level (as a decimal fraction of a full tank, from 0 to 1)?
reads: 0.25
